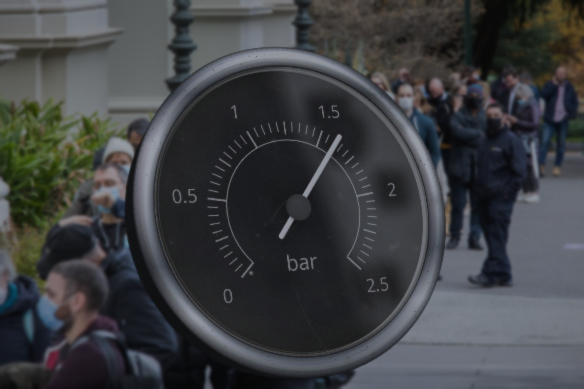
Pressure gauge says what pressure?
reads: 1.6 bar
